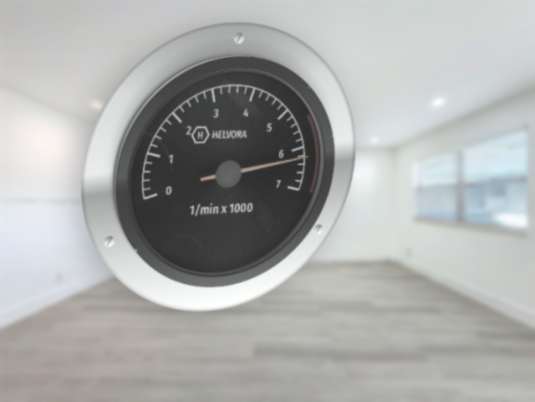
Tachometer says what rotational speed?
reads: 6200 rpm
